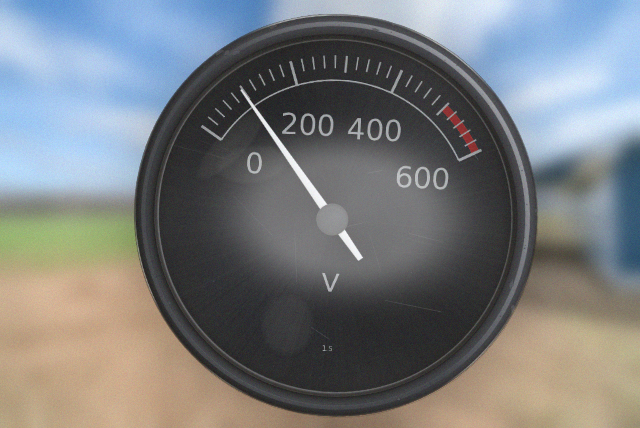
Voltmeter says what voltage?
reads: 100 V
